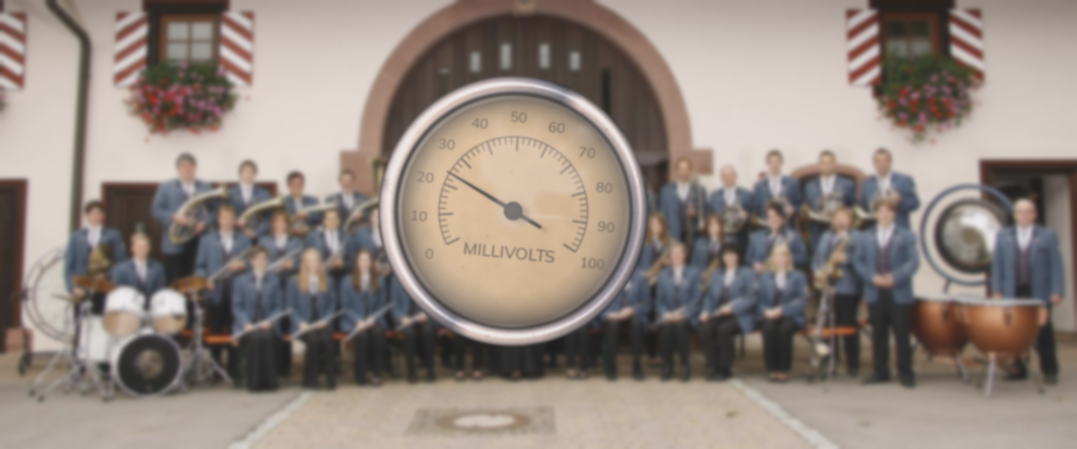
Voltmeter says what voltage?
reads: 24 mV
